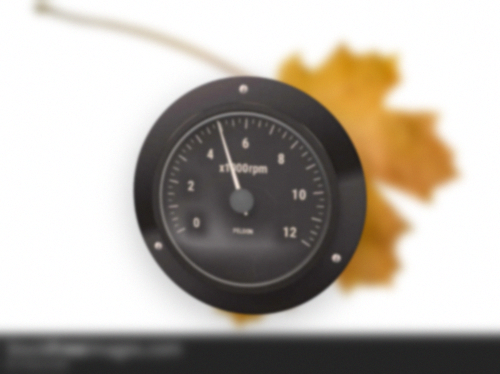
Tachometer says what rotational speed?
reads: 5000 rpm
